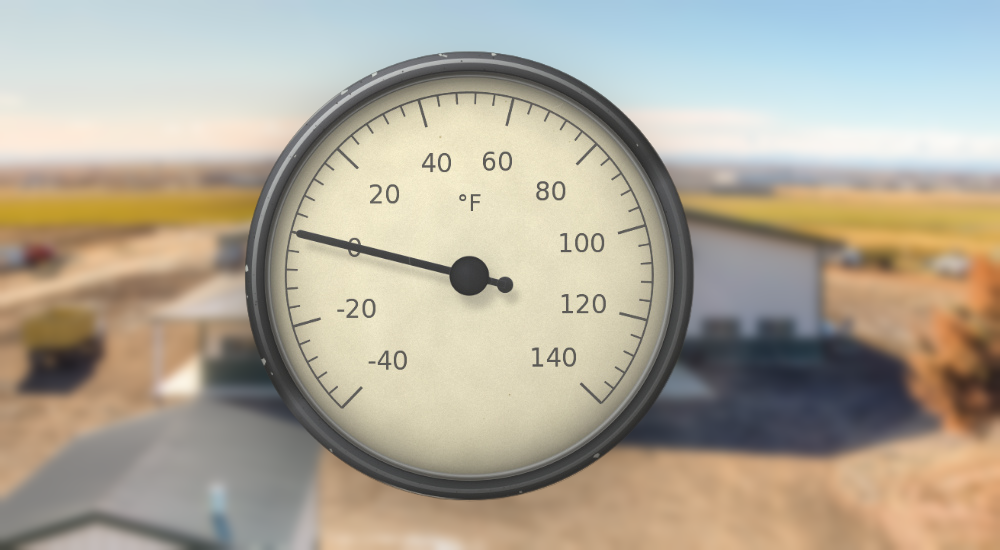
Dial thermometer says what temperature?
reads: 0 °F
